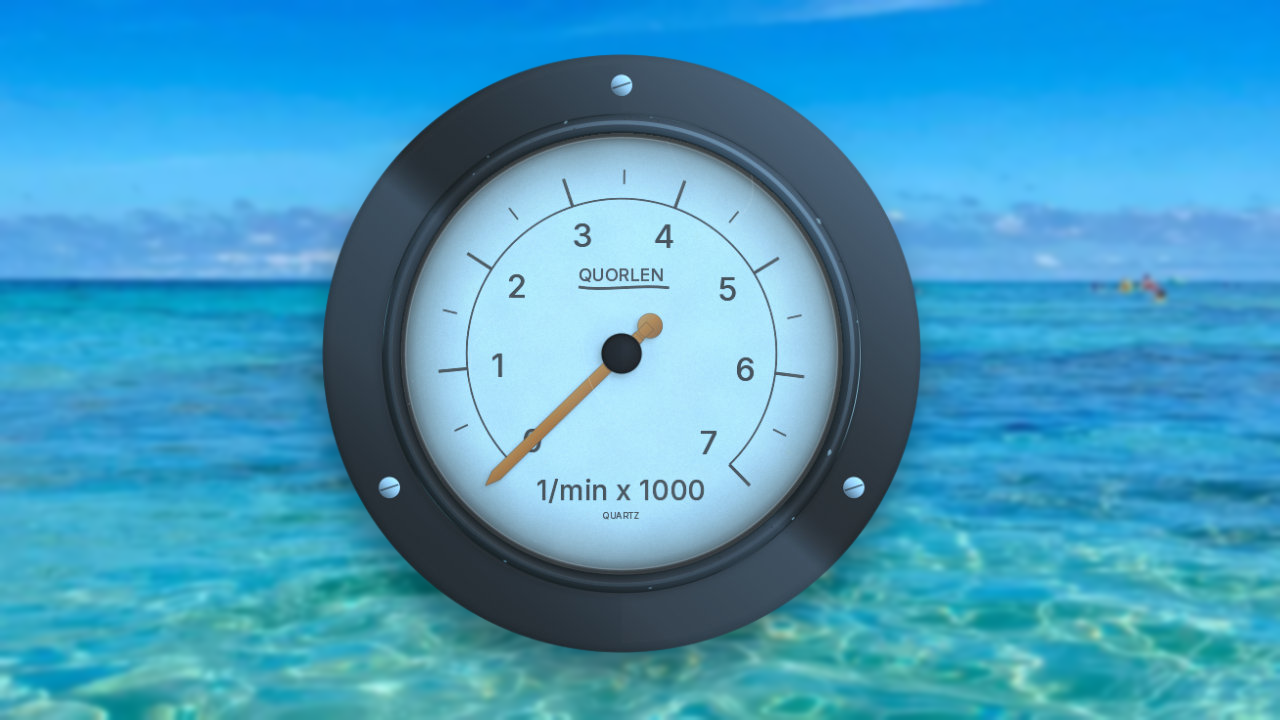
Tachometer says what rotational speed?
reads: 0 rpm
